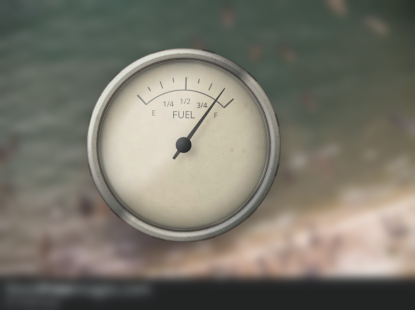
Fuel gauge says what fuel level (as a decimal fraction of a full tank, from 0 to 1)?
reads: 0.875
